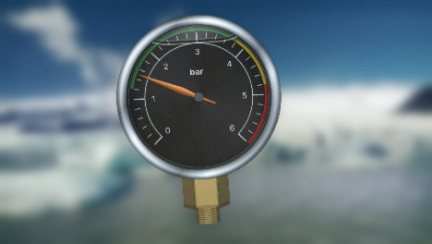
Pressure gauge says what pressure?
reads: 1.5 bar
